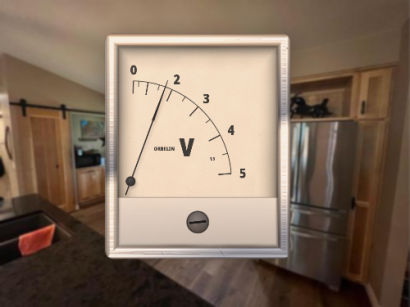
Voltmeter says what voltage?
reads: 1.75 V
